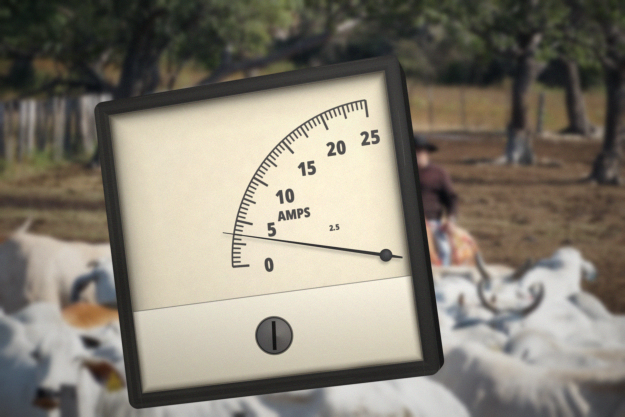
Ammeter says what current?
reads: 3.5 A
